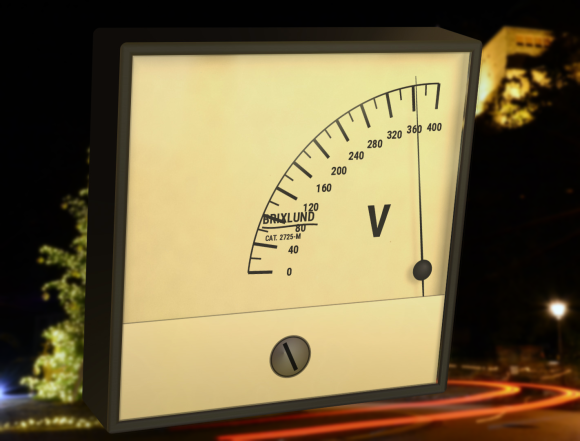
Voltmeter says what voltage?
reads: 360 V
